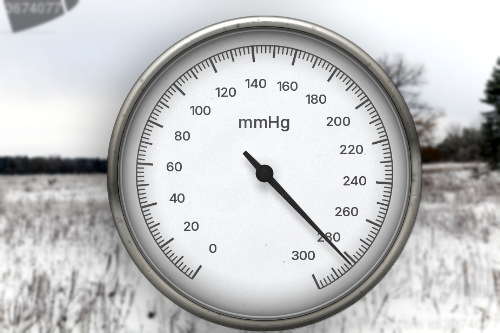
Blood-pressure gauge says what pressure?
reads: 282 mmHg
